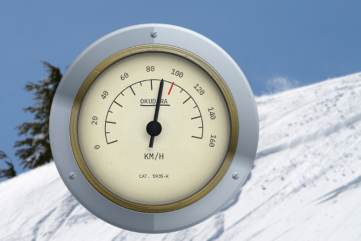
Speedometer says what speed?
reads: 90 km/h
